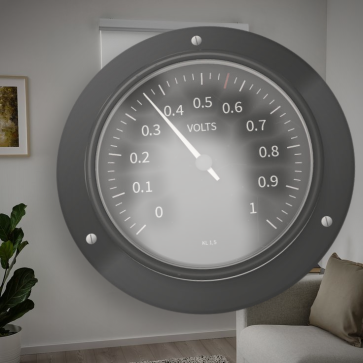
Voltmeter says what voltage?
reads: 0.36 V
